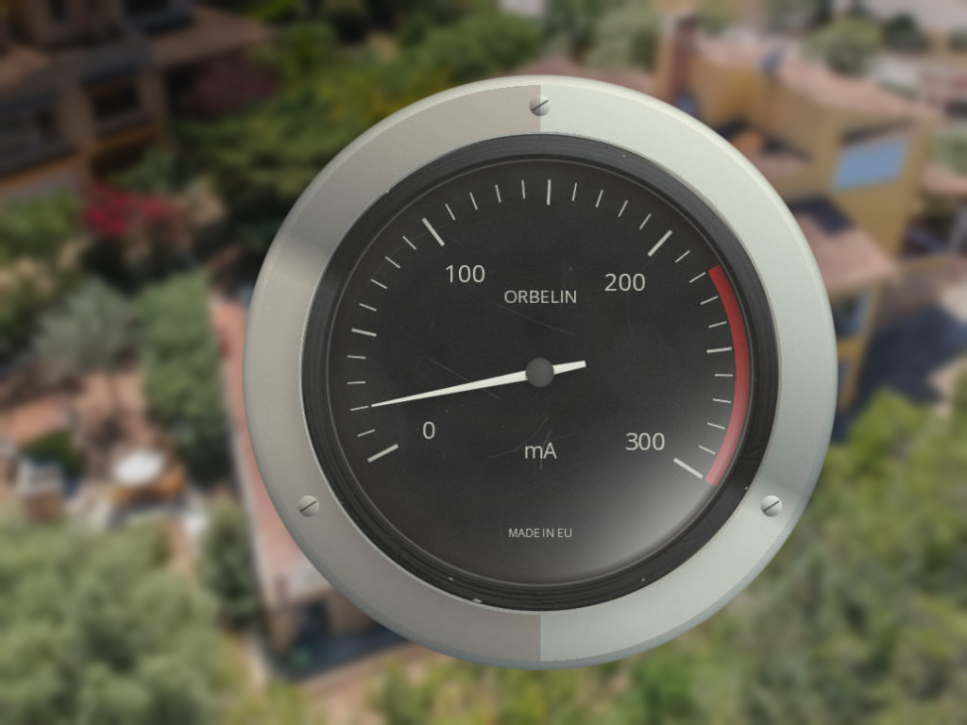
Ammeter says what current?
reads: 20 mA
